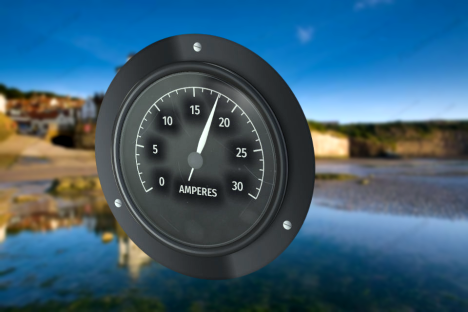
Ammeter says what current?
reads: 18 A
